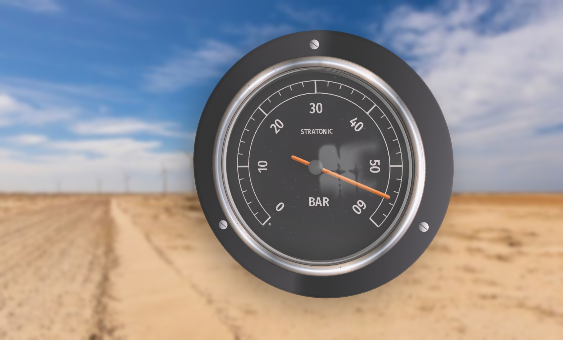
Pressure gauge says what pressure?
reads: 55 bar
